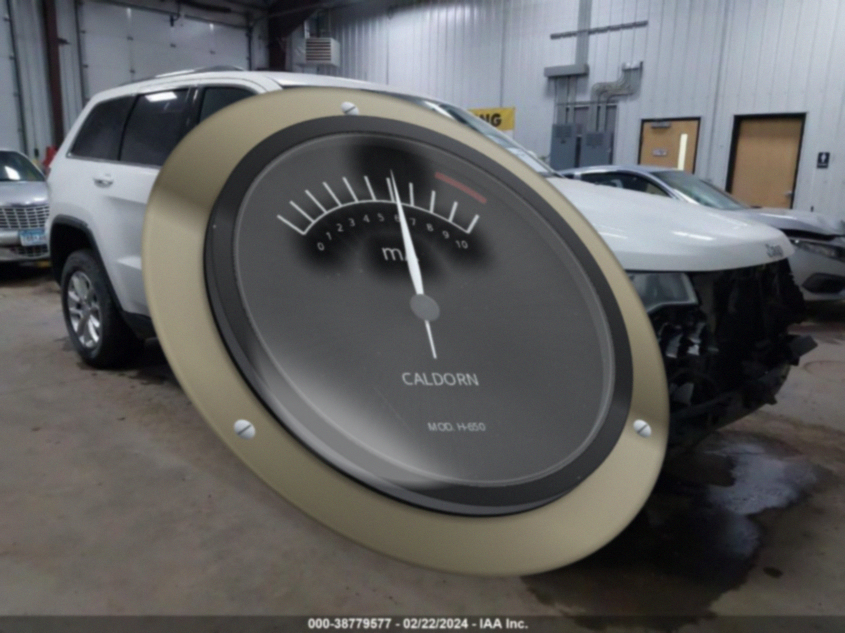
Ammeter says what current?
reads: 6 mA
